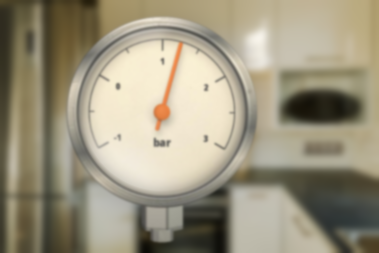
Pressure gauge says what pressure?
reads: 1.25 bar
